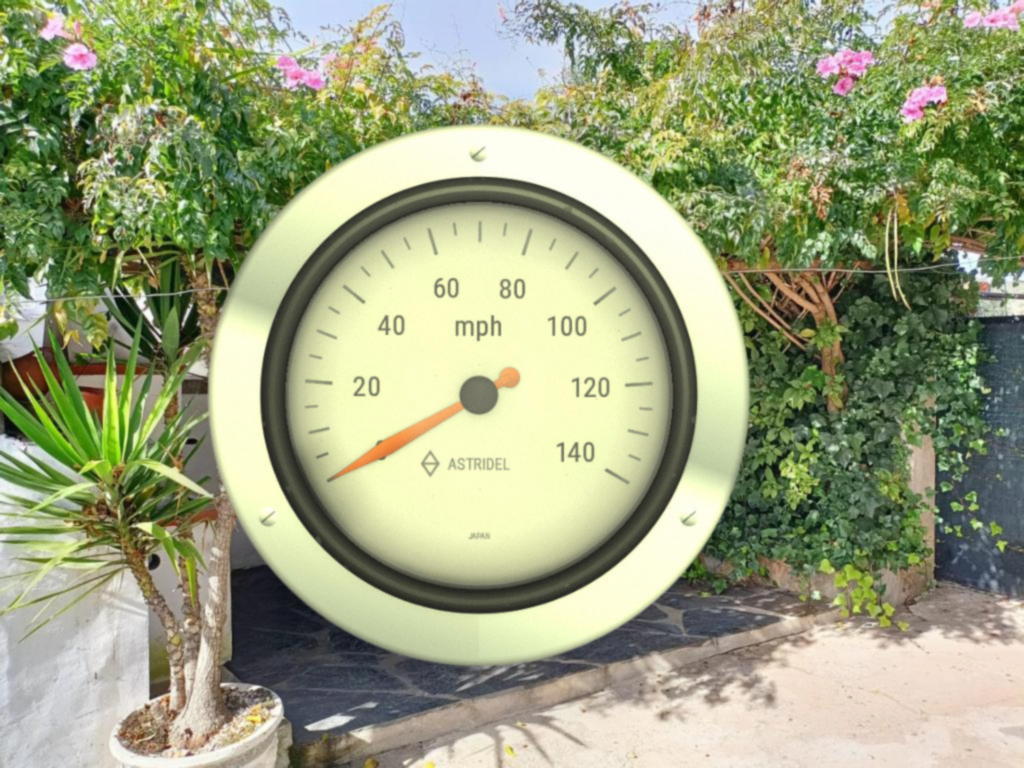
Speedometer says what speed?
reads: 0 mph
